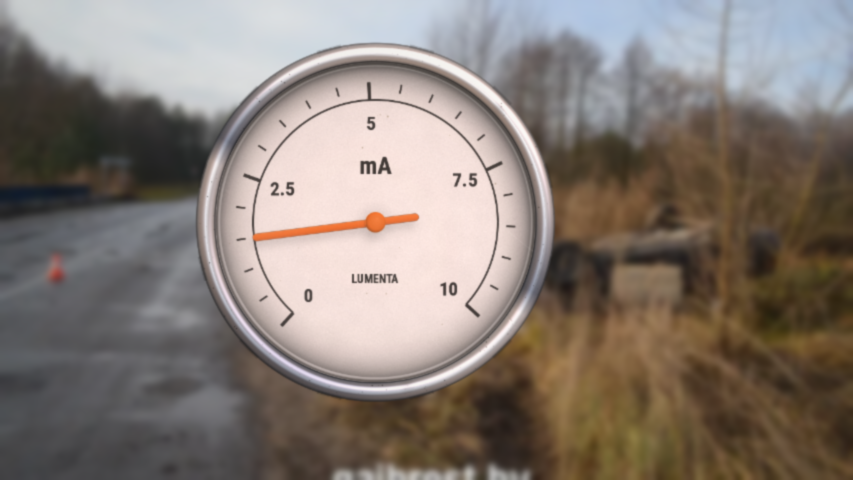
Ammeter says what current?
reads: 1.5 mA
